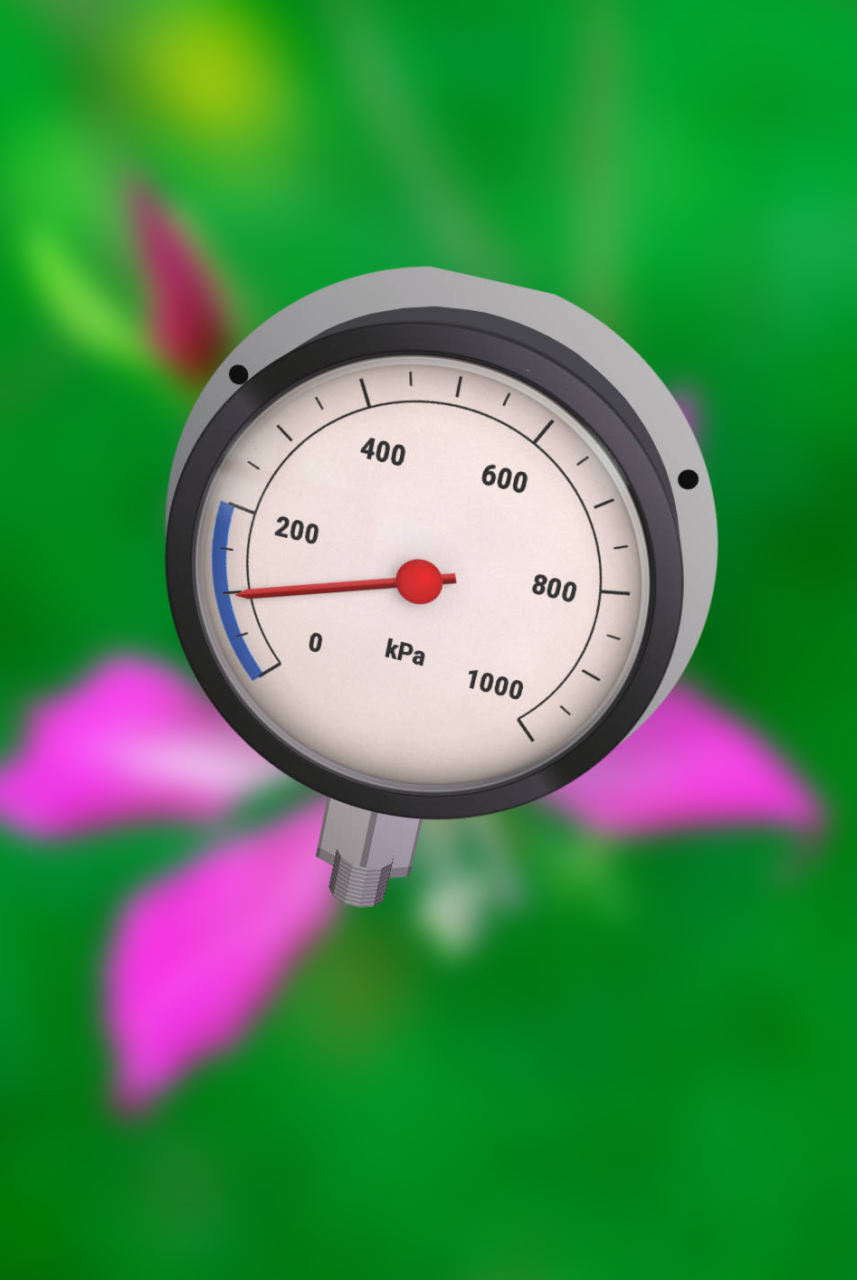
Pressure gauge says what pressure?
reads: 100 kPa
